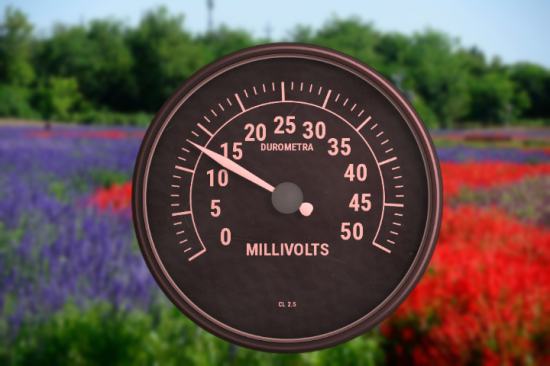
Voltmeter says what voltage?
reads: 13 mV
